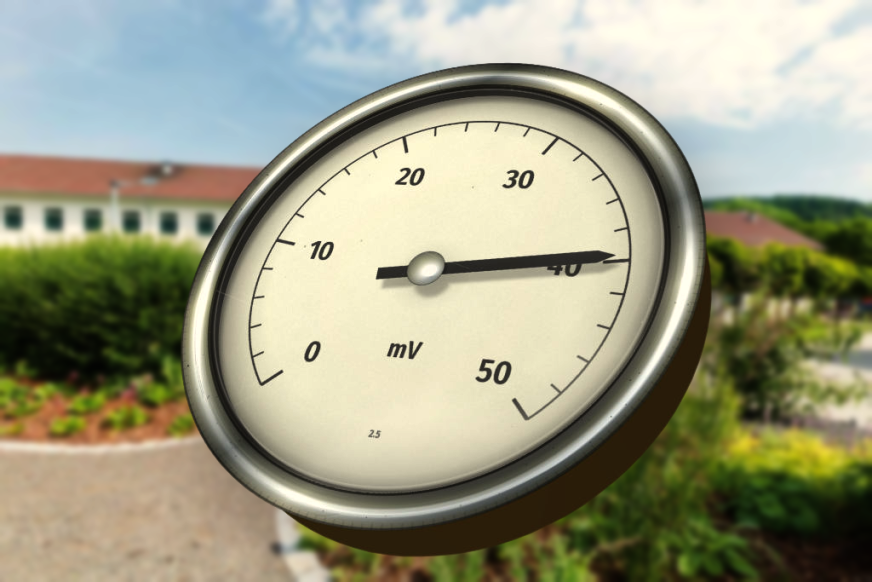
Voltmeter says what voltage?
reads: 40 mV
